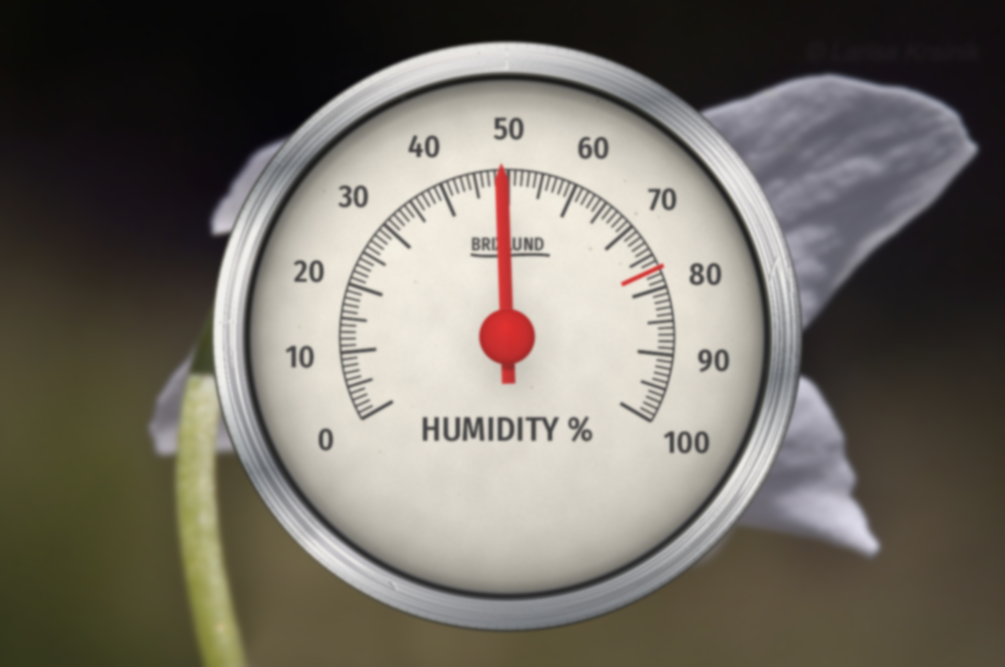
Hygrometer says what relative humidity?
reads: 49 %
